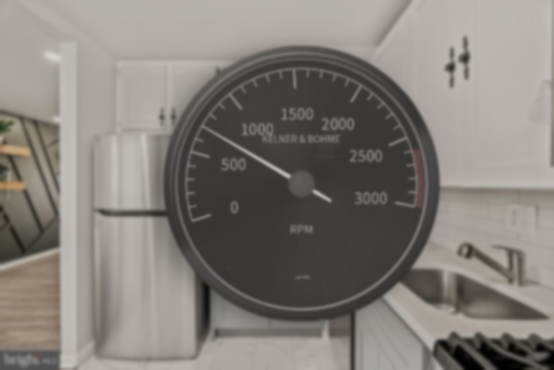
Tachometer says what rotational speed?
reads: 700 rpm
